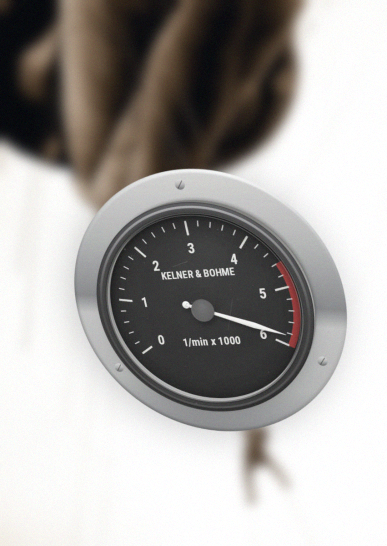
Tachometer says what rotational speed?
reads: 5800 rpm
